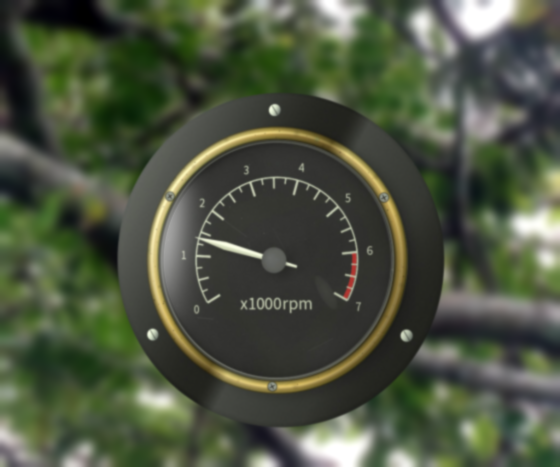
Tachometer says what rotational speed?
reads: 1375 rpm
